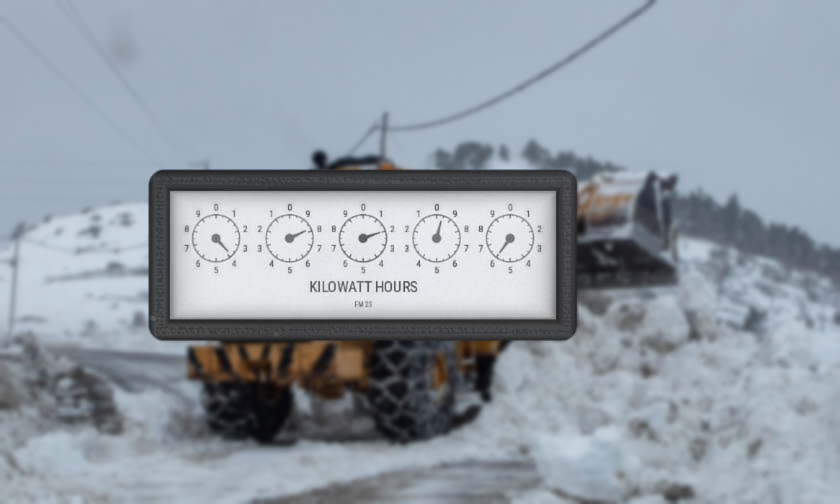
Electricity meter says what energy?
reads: 38196 kWh
